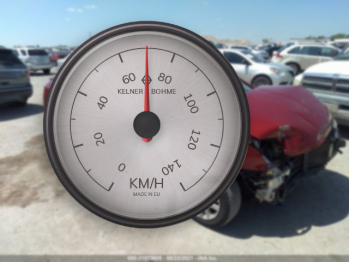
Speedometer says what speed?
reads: 70 km/h
